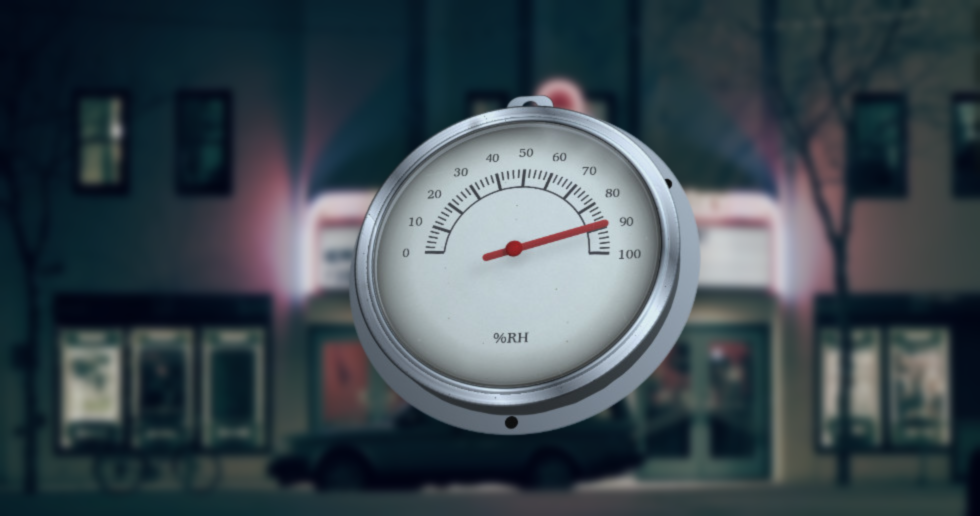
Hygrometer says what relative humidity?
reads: 90 %
